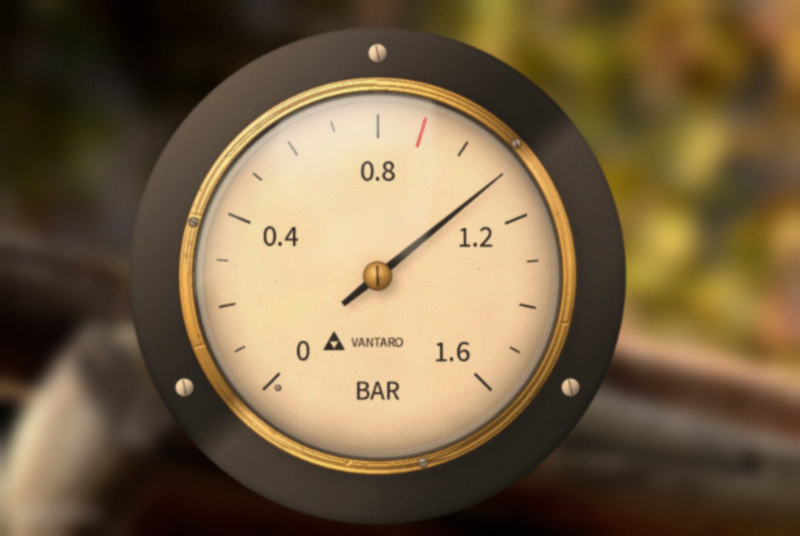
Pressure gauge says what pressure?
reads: 1.1 bar
